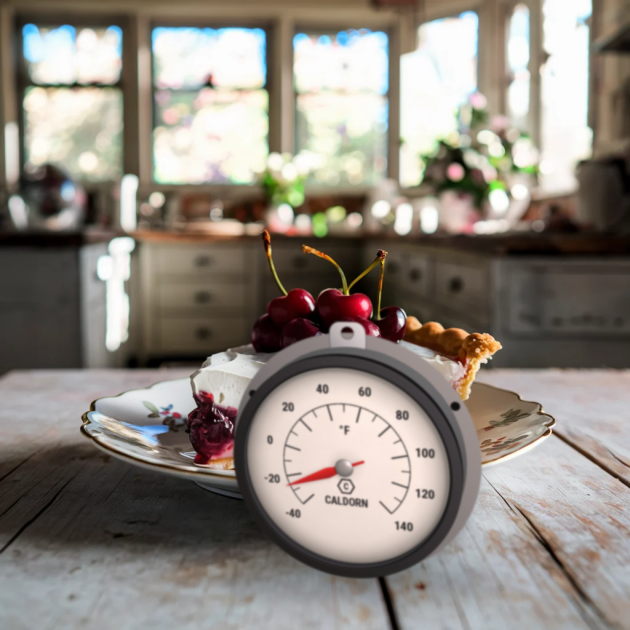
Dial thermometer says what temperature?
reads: -25 °F
